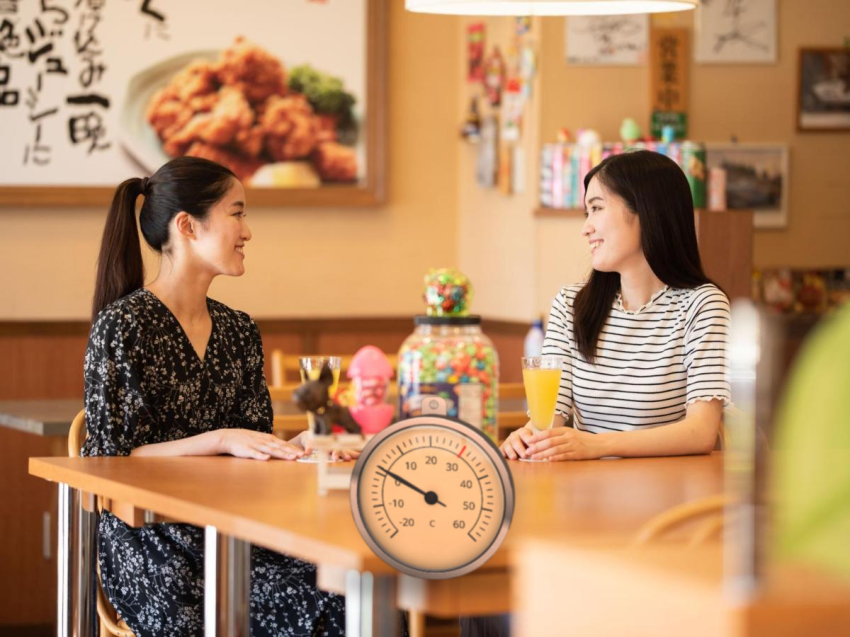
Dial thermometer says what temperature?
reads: 2 °C
